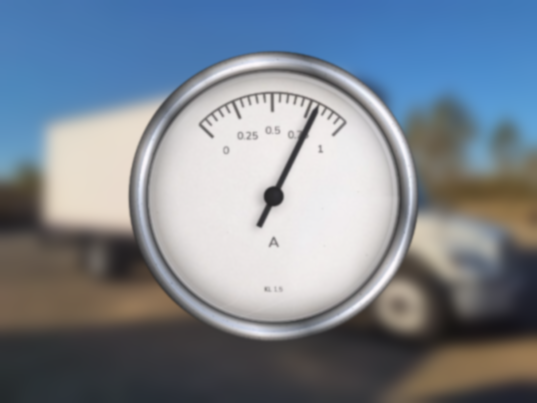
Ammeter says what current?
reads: 0.8 A
